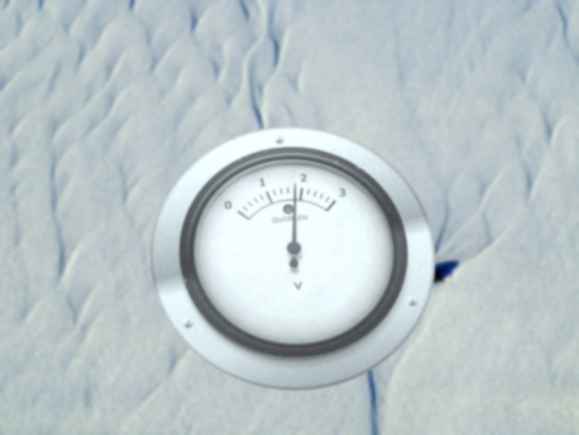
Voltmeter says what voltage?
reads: 1.8 V
